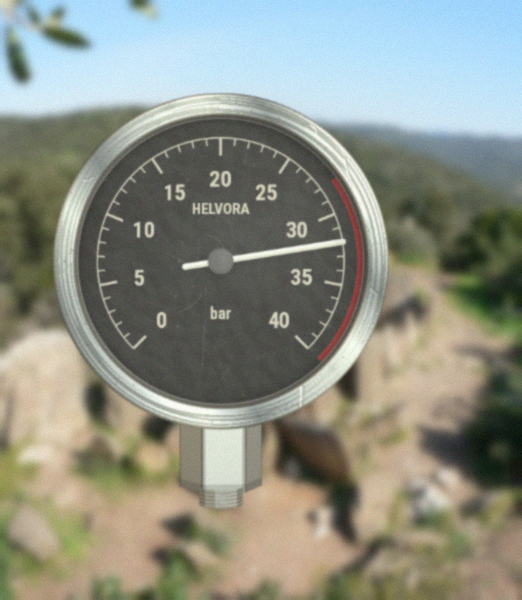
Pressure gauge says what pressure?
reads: 32 bar
